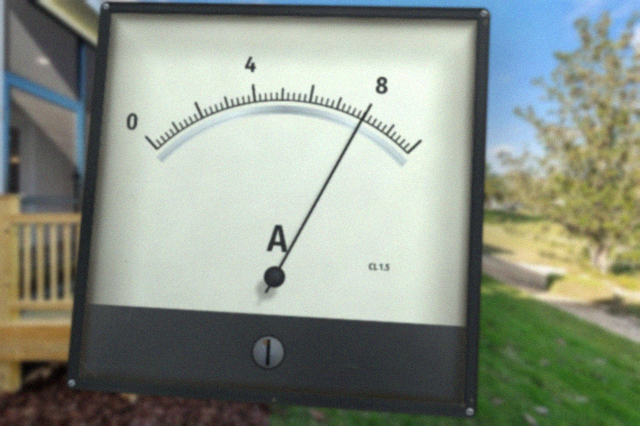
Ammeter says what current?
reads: 8 A
